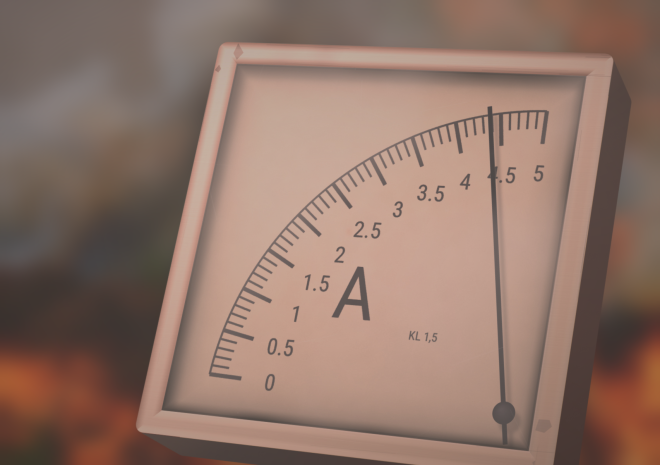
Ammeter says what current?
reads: 4.4 A
